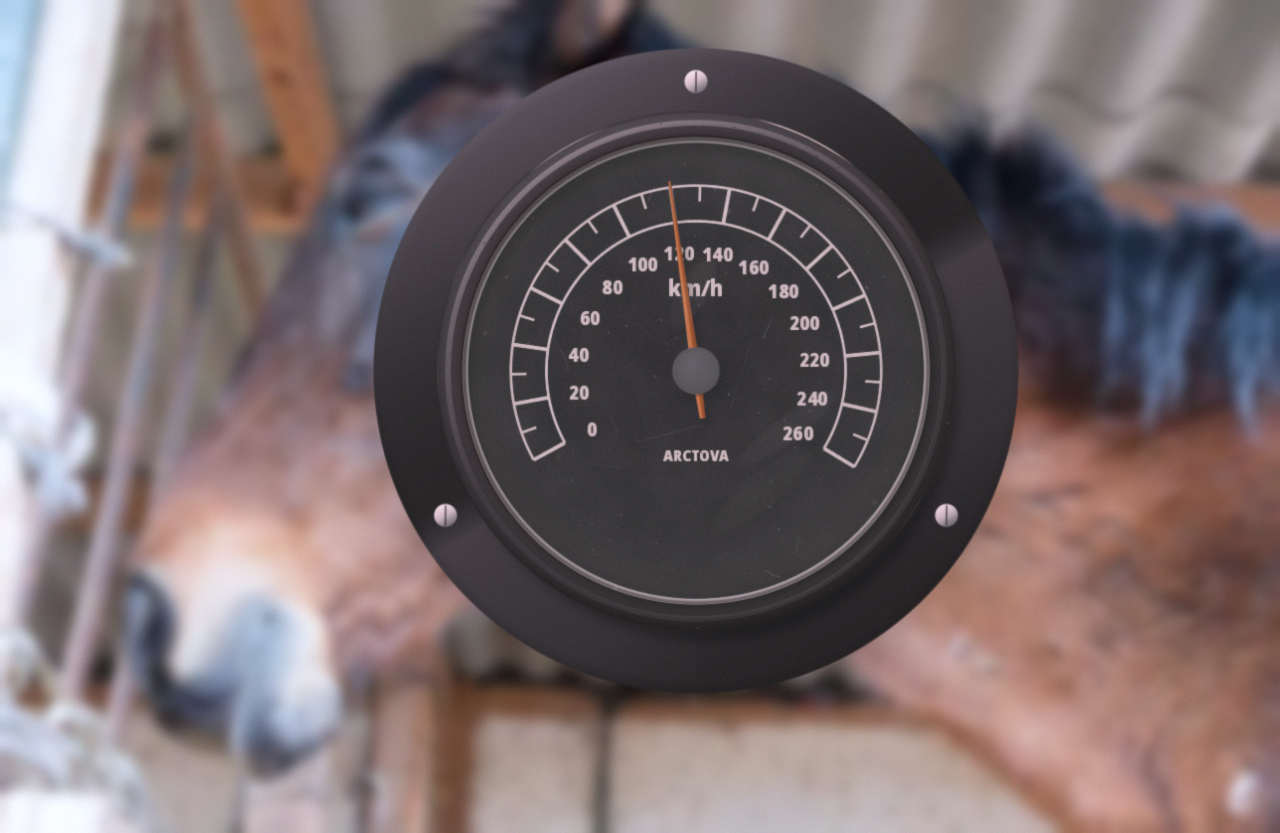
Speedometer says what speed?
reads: 120 km/h
